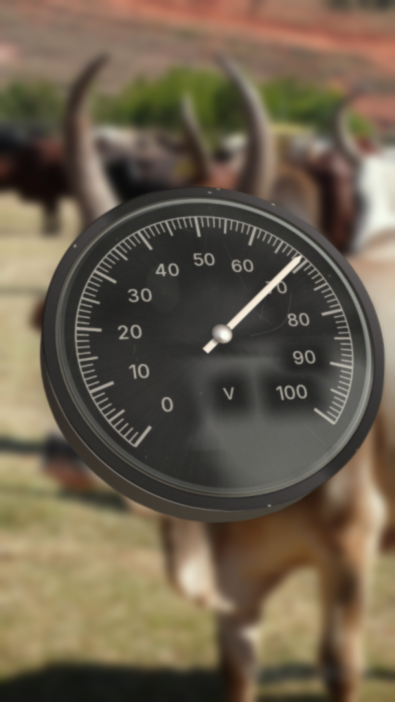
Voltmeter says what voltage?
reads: 69 V
